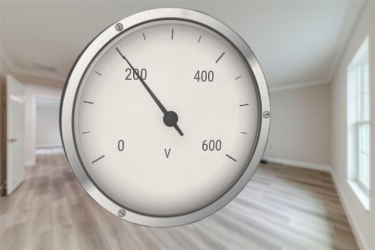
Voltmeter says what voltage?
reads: 200 V
